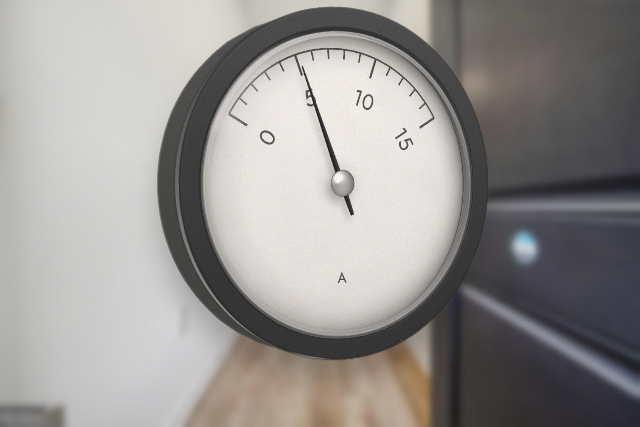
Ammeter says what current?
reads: 5 A
